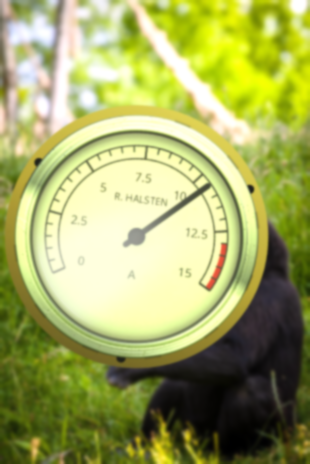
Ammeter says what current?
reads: 10.5 A
